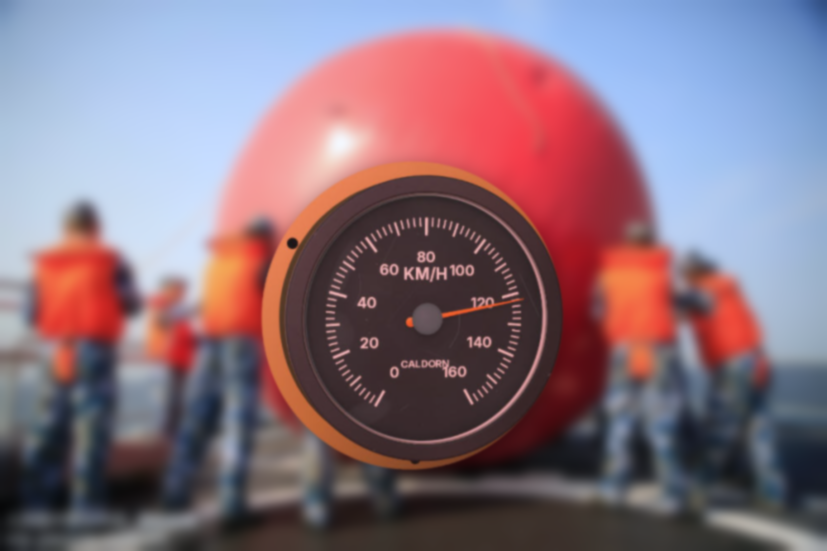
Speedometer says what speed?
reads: 122 km/h
